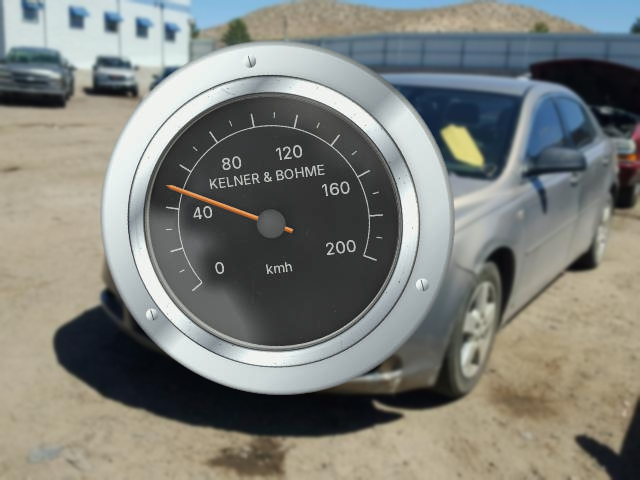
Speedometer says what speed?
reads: 50 km/h
